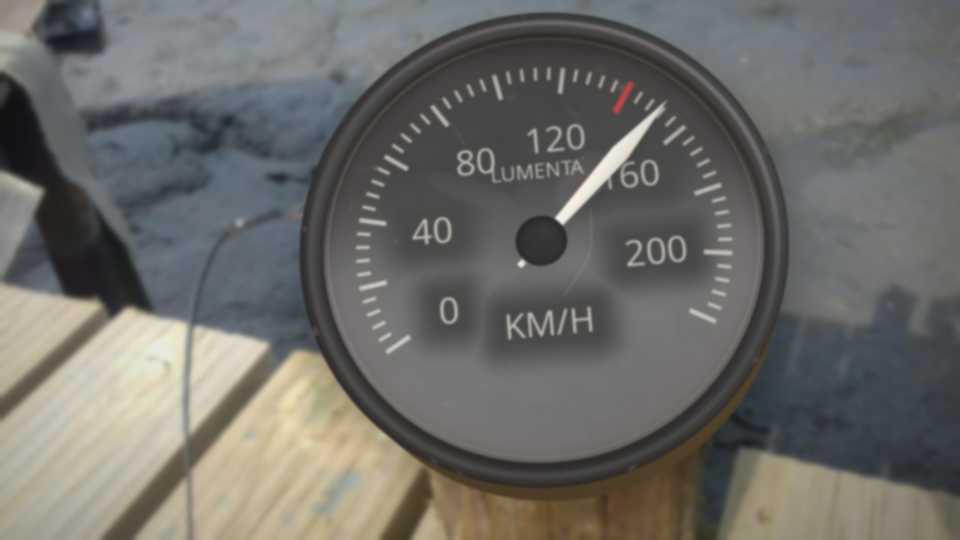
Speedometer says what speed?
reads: 152 km/h
